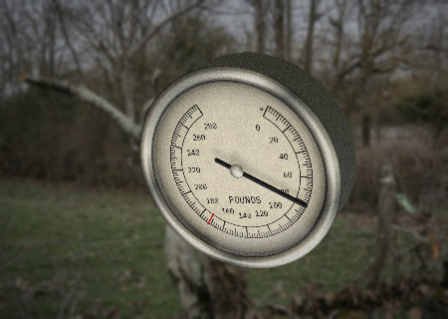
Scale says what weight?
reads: 80 lb
